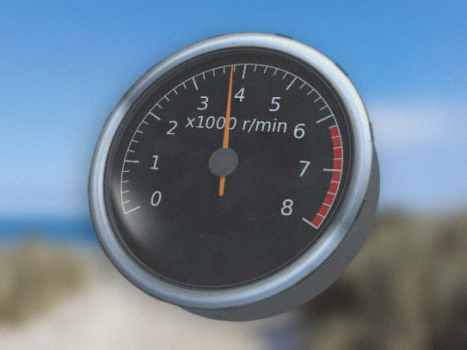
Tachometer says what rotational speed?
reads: 3800 rpm
